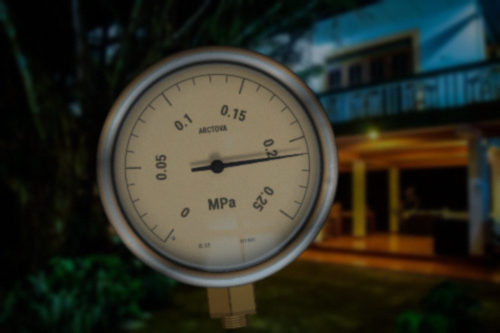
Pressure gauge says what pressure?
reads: 0.21 MPa
